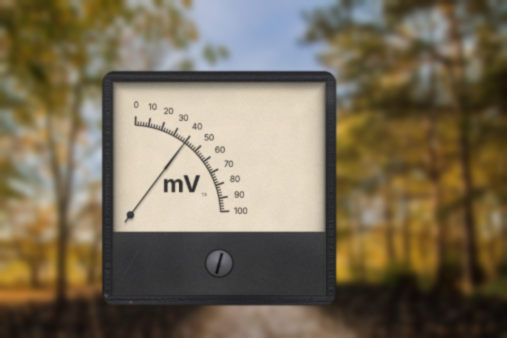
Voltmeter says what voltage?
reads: 40 mV
